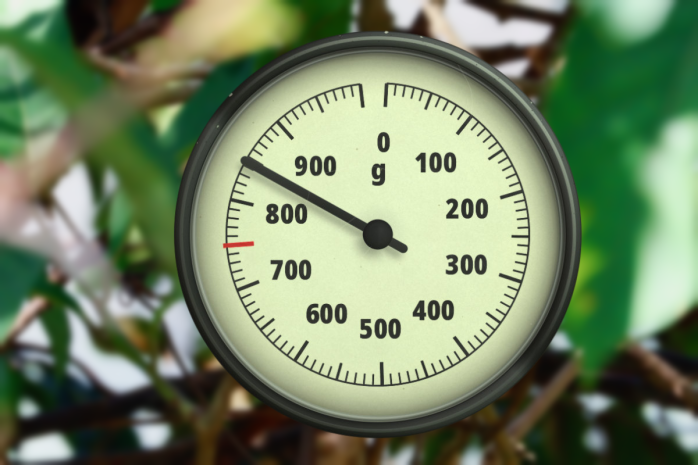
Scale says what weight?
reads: 845 g
